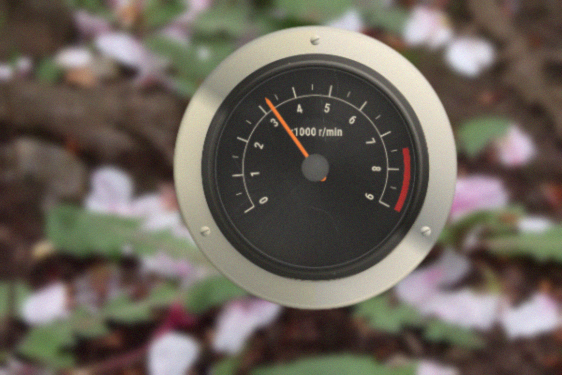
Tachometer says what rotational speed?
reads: 3250 rpm
